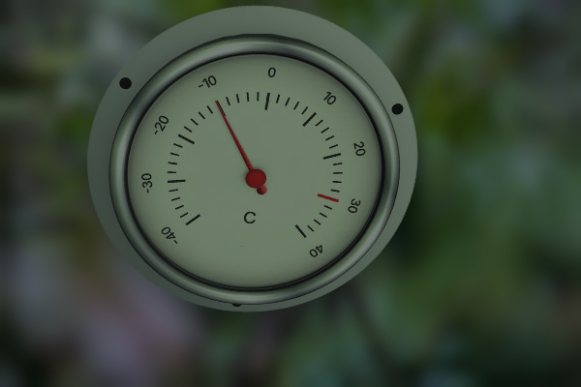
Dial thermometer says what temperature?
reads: -10 °C
